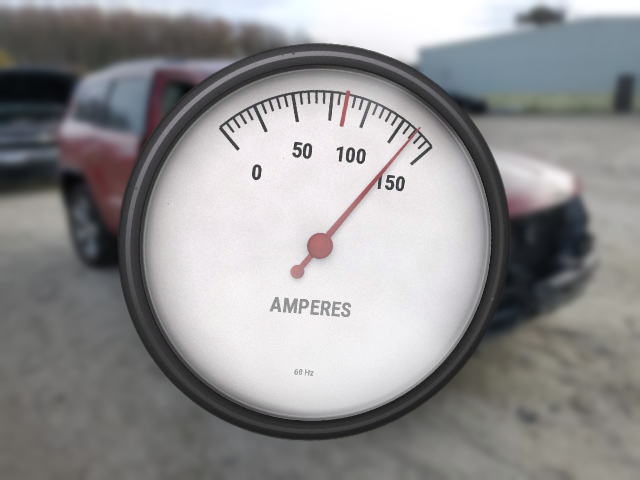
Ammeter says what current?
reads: 135 A
